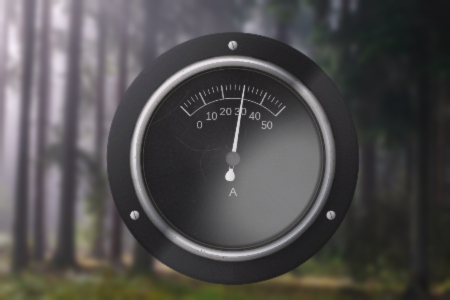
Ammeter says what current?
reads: 30 A
